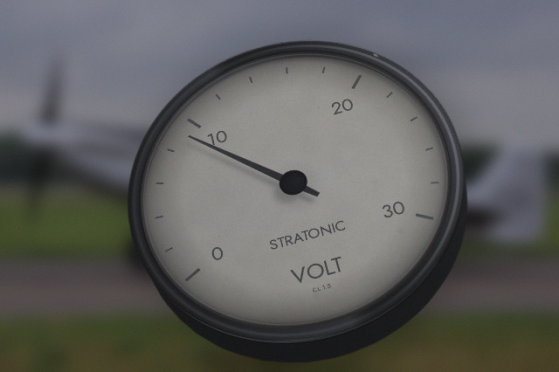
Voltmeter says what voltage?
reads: 9 V
